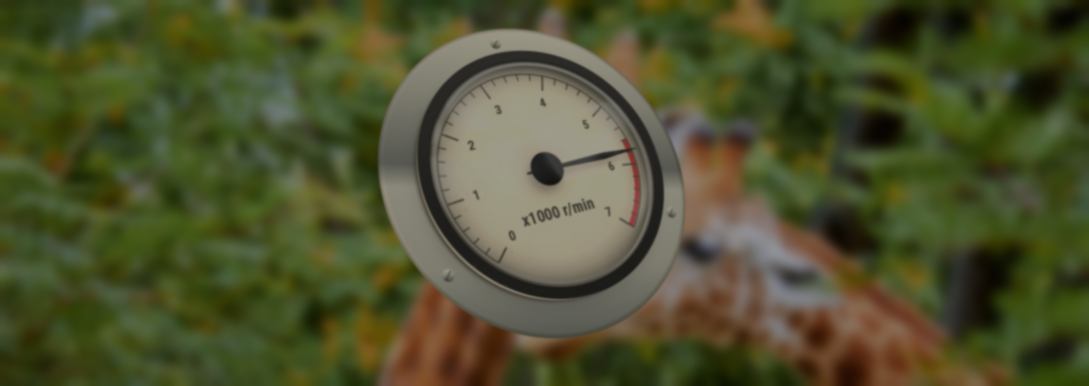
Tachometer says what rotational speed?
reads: 5800 rpm
